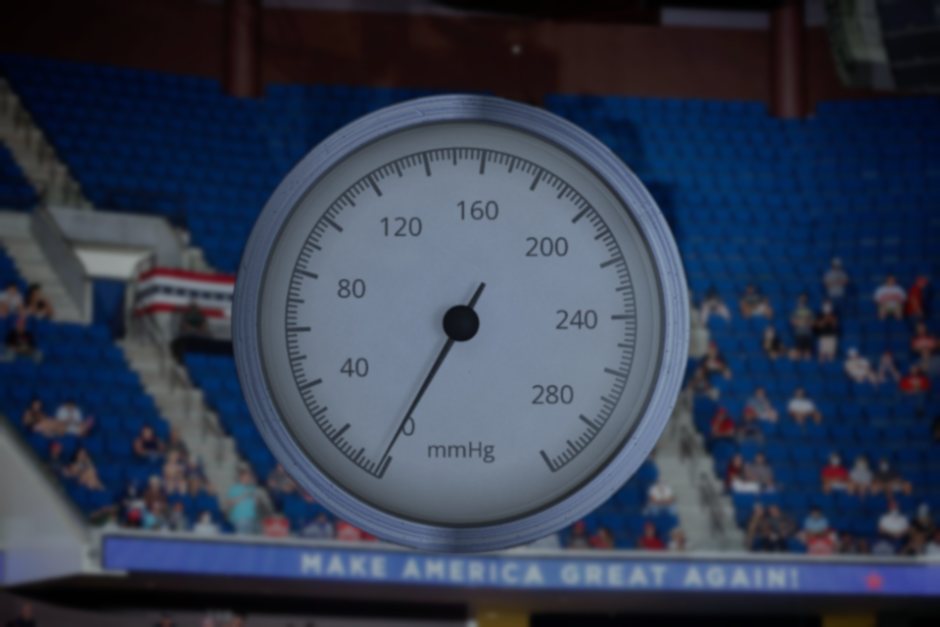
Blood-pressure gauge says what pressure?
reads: 2 mmHg
